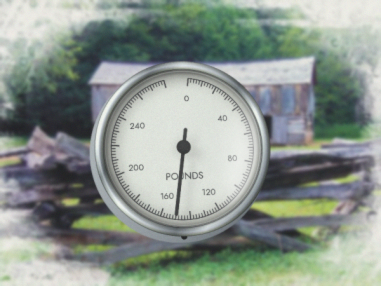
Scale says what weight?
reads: 150 lb
